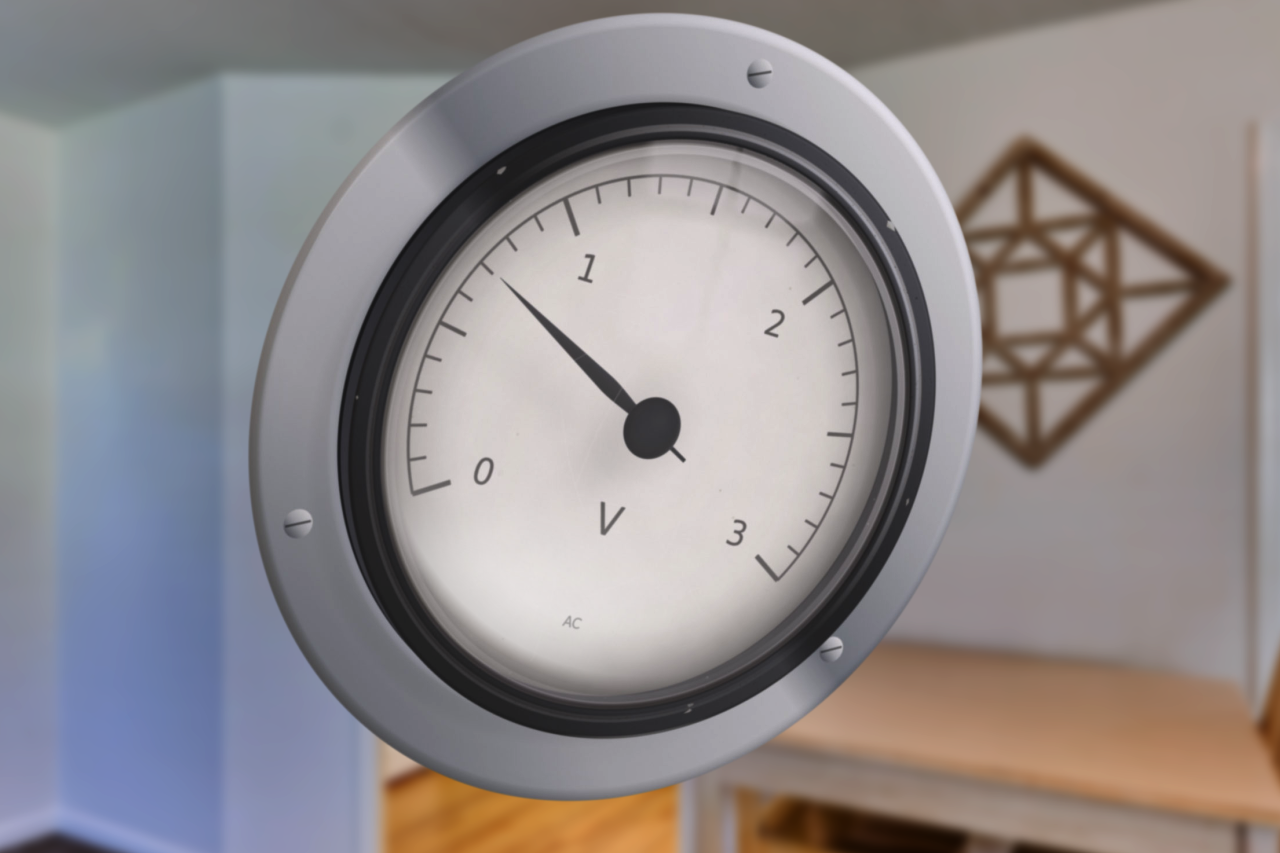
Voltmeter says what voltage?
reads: 0.7 V
